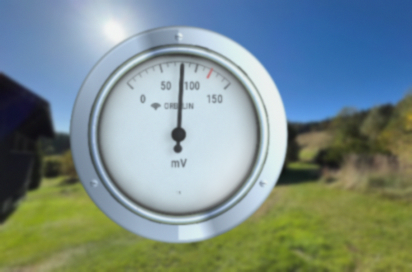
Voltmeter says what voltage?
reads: 80 mV
